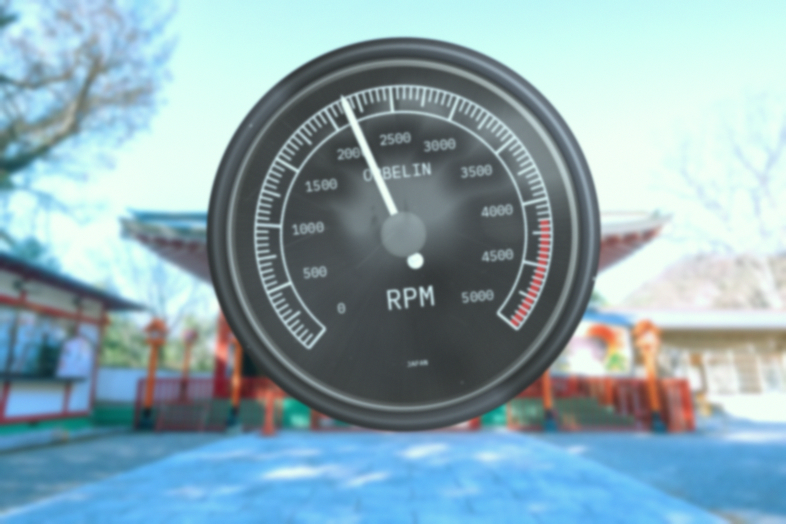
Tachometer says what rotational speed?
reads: 2150 rpm
